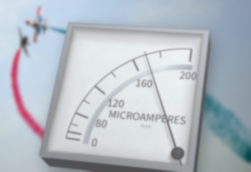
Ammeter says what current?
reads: 170 µA
